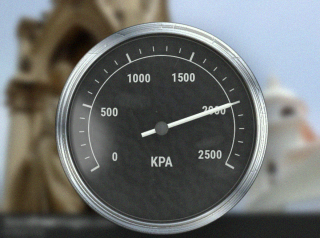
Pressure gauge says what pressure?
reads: 2000 kPa
